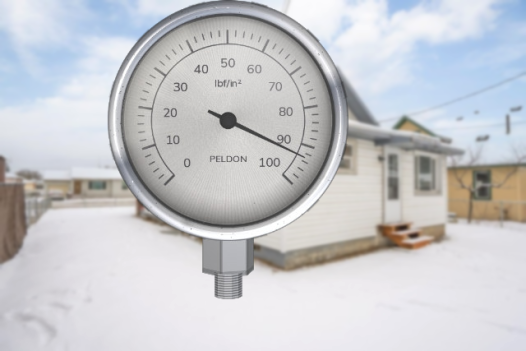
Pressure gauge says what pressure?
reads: 93 psi
